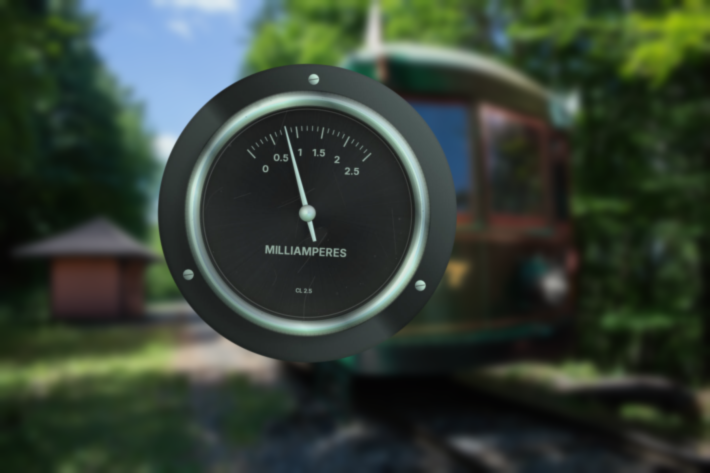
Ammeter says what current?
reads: 0.8 mA
